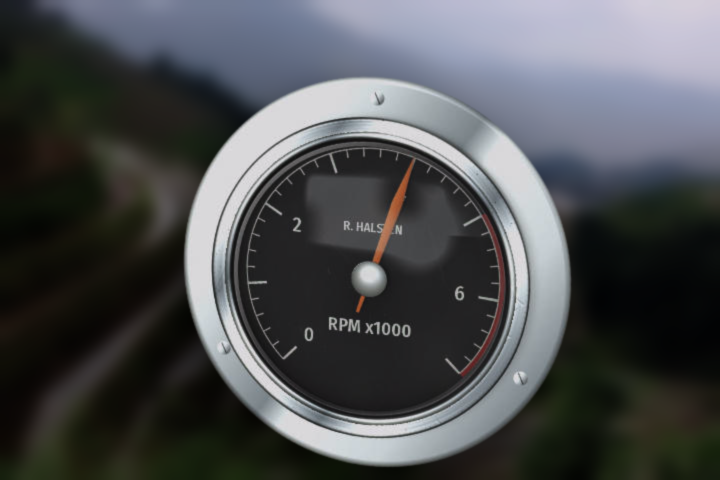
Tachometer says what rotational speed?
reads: 4000 rpm
